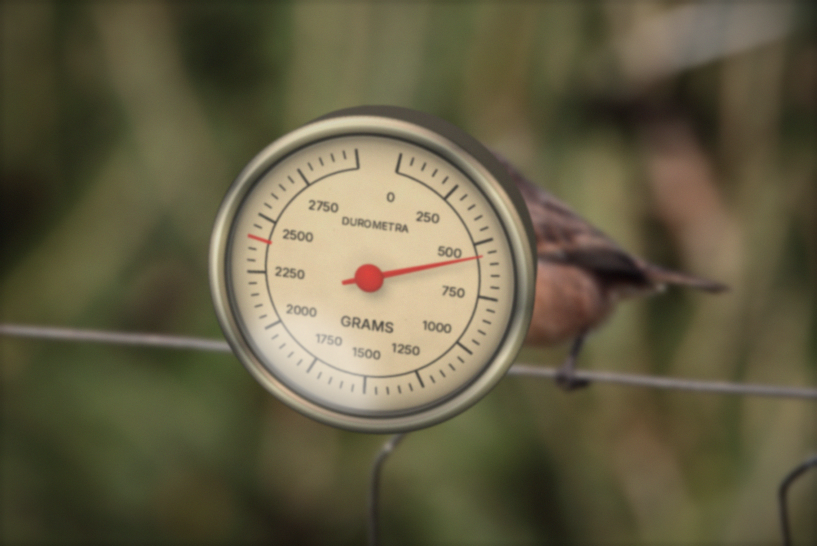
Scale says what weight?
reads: 550 g
